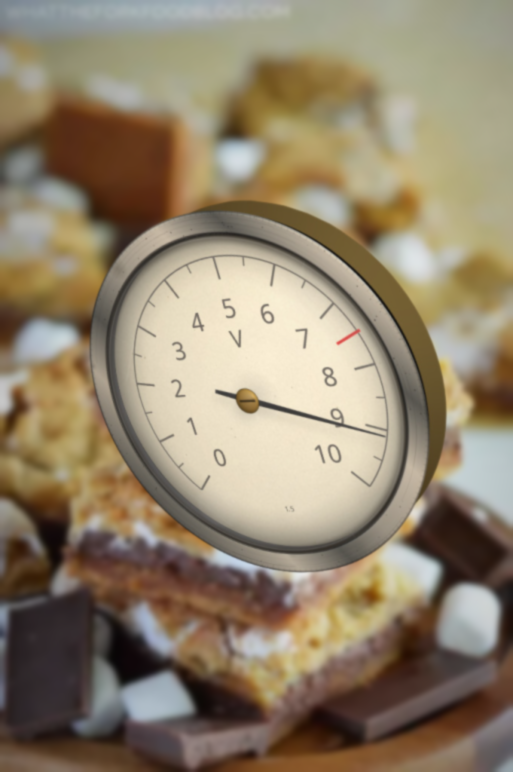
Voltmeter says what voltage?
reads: 9 V
